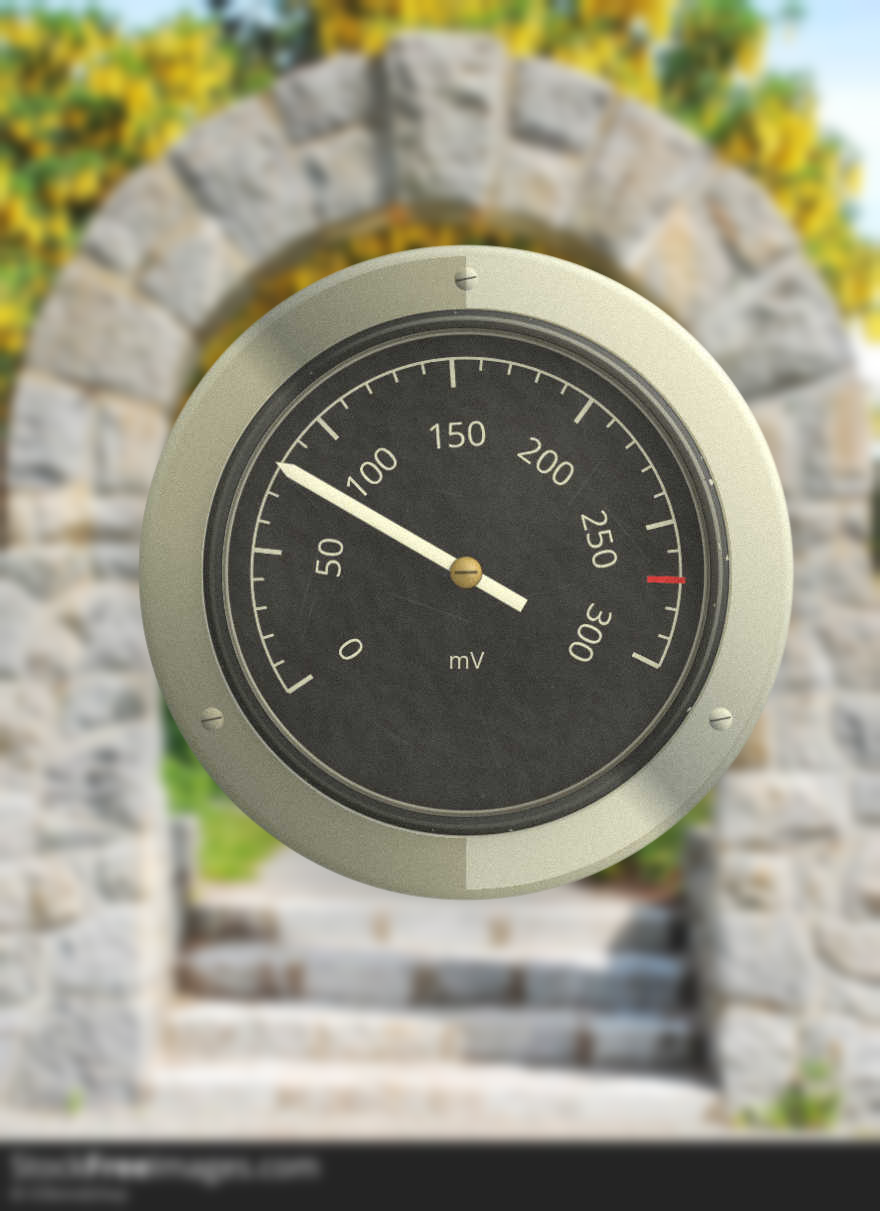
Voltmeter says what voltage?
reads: 80 mV
